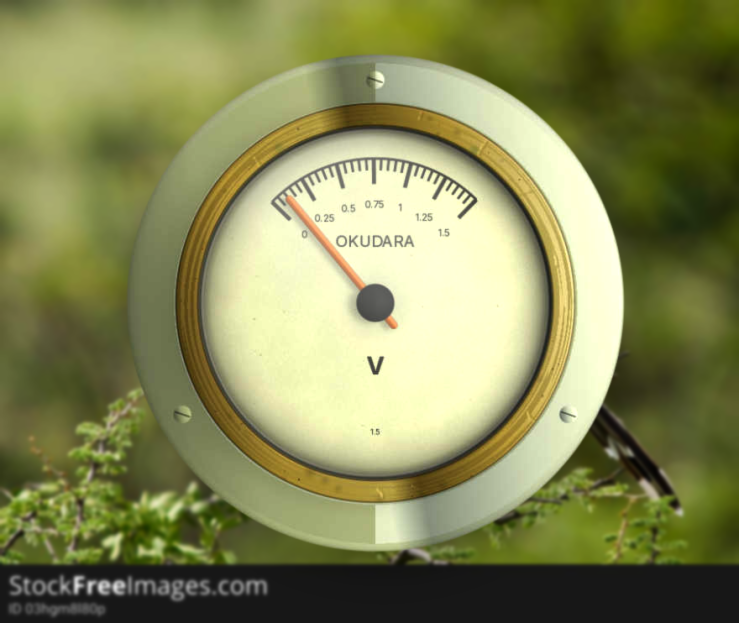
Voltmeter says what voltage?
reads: 0.1 V
